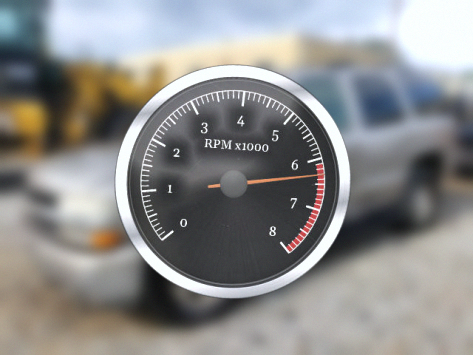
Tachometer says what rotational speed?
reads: 6300 rpm
